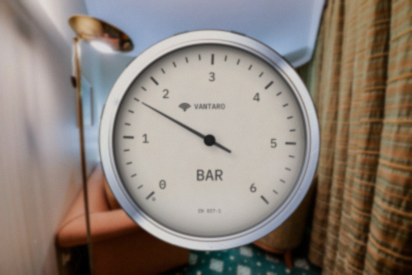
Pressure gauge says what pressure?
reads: 1.6 bar
